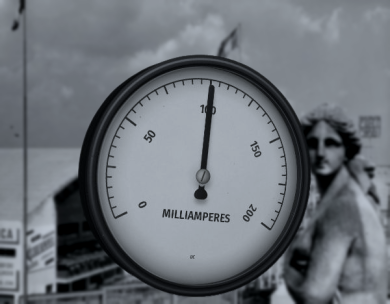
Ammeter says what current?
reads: 100 mA
